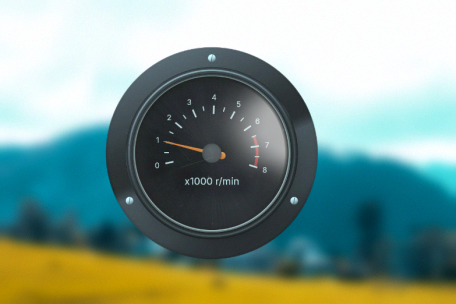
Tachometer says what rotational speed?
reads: 1000 rpm
